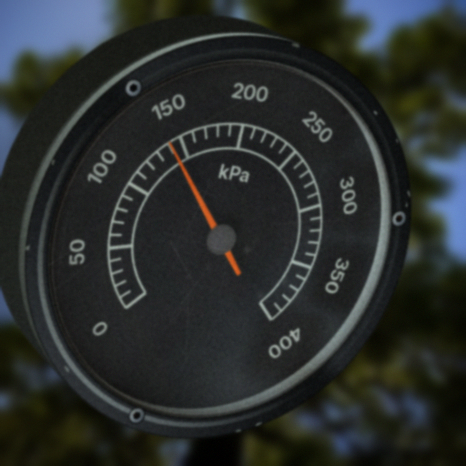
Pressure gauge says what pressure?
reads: 140 kPa
